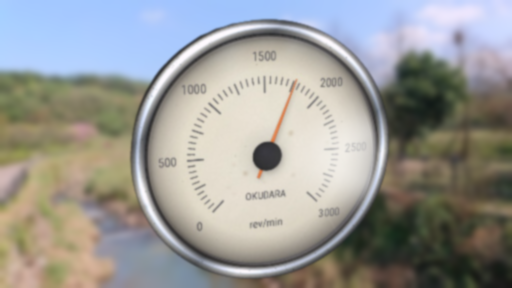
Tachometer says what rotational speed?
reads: 1750 rpm
